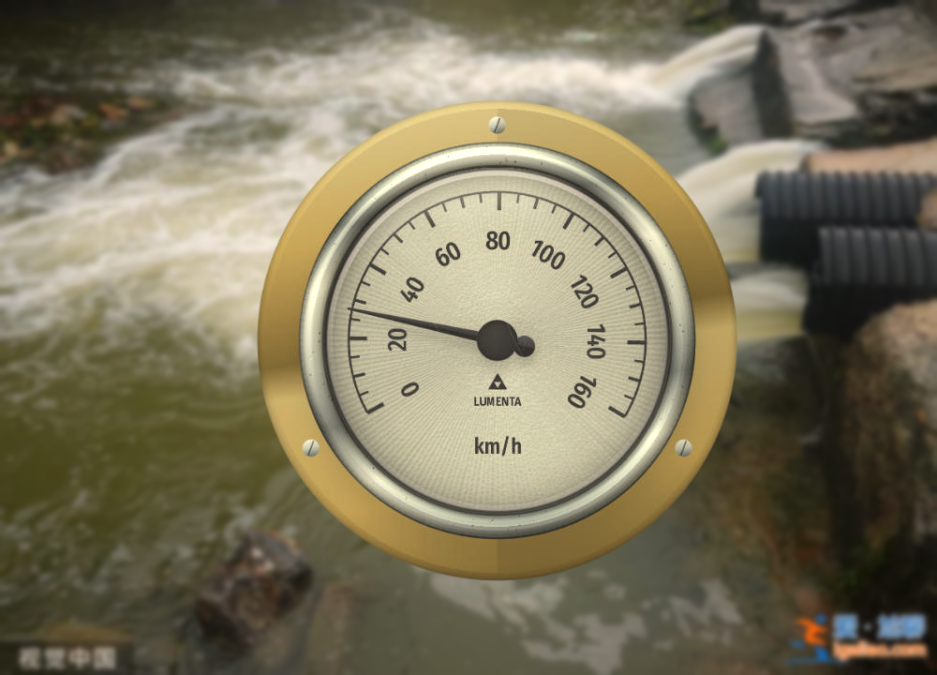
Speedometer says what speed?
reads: 27.5 km/h
